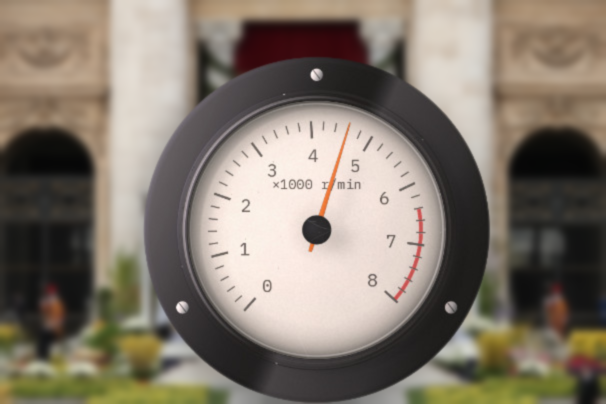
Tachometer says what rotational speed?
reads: 4600 rpm
